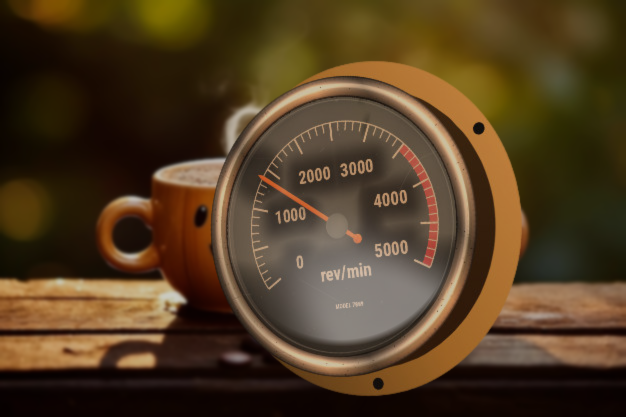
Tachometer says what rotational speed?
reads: 1400 rpm
